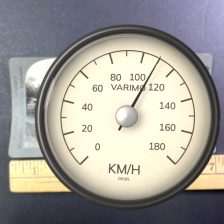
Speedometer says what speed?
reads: 110 km/h
